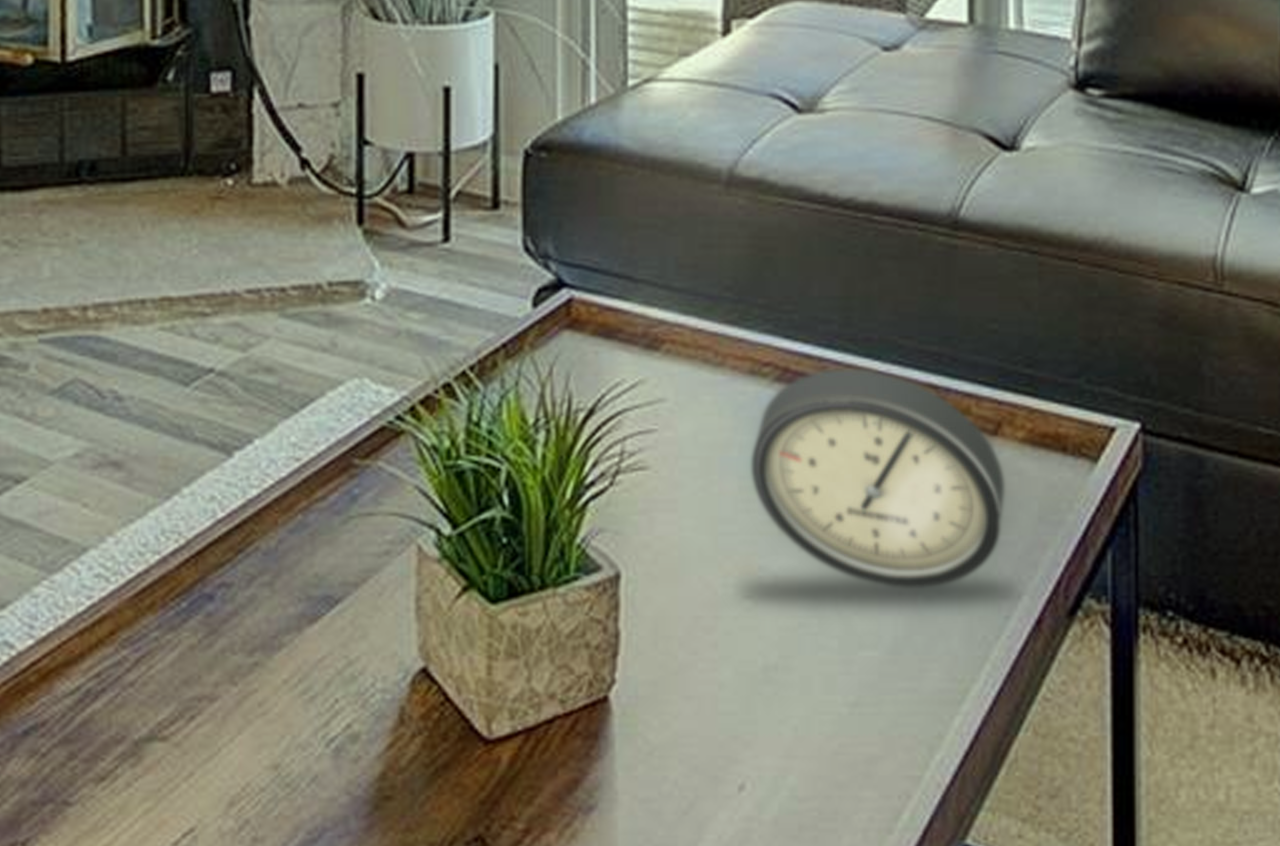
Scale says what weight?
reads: 0.5 kg
